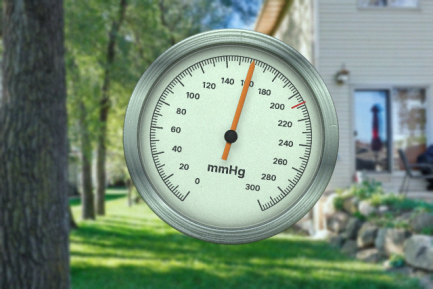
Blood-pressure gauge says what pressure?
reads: 160 mmHg
